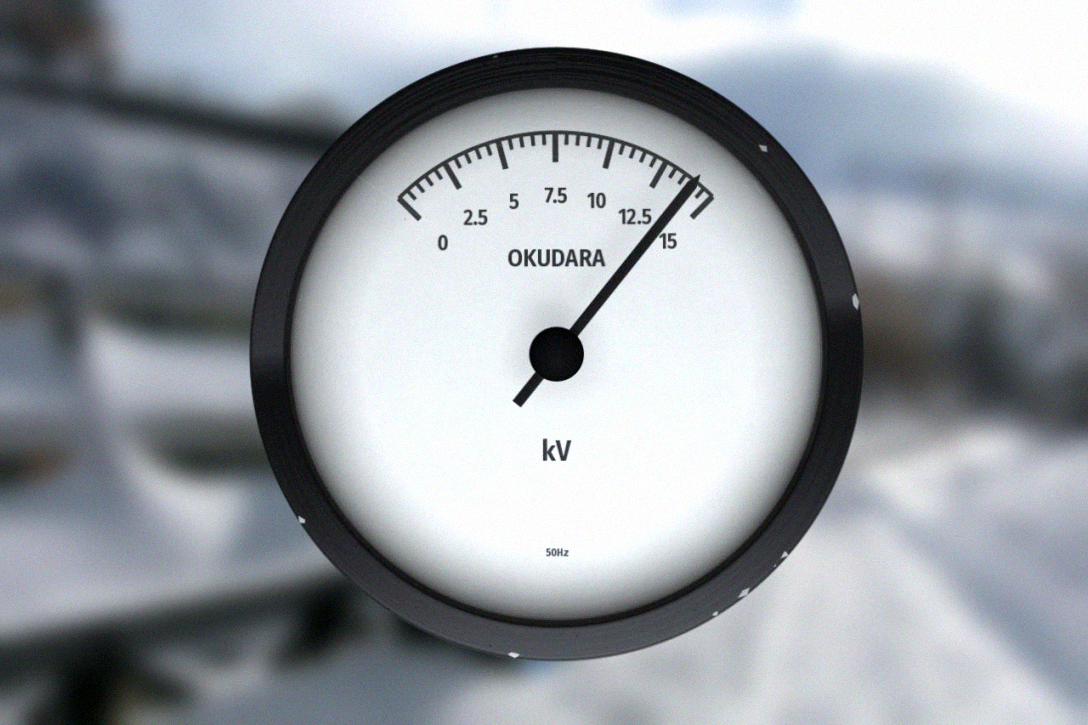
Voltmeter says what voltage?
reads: 14 kV
